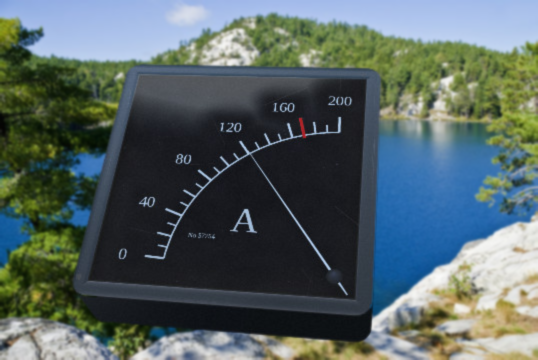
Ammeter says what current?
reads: 120 A
